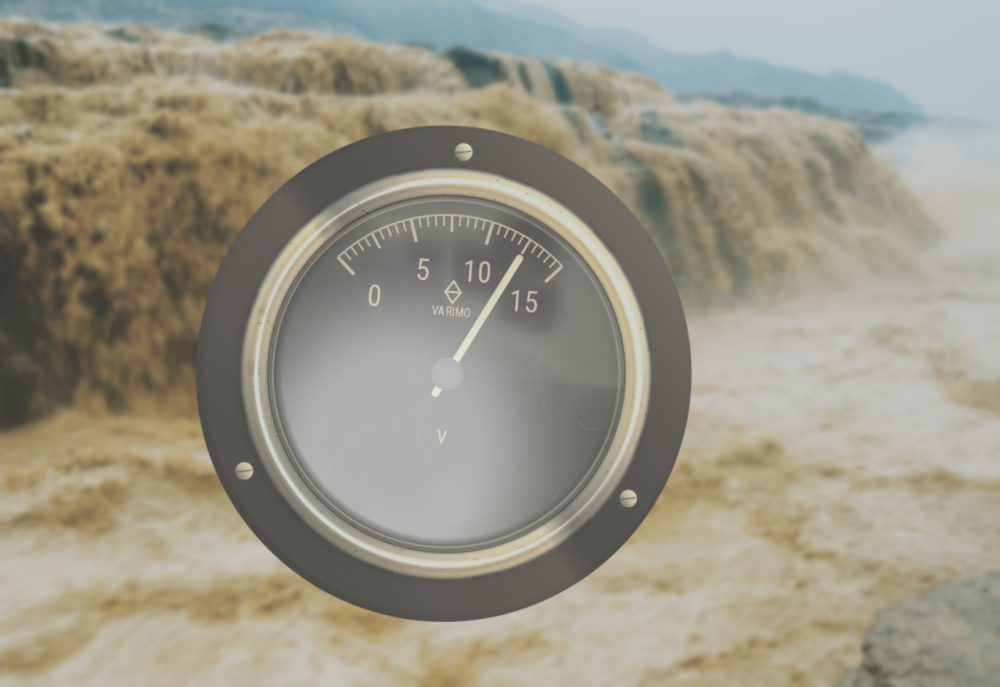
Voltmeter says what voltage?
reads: 12.5 V
